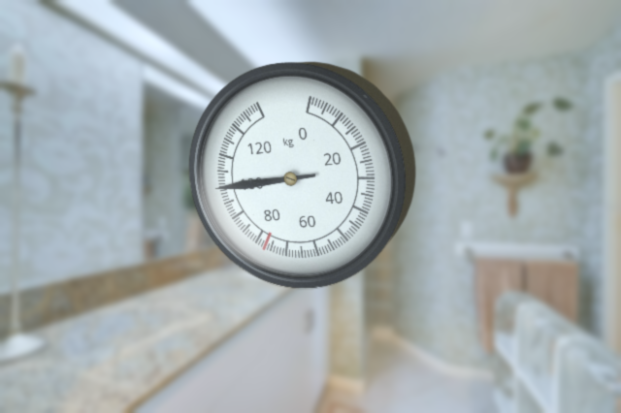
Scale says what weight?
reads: 100 kg
